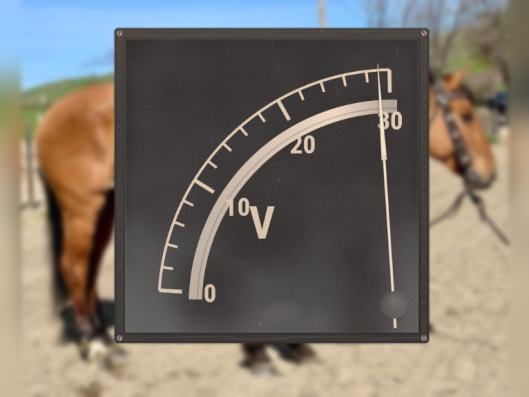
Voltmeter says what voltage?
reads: 29 V
